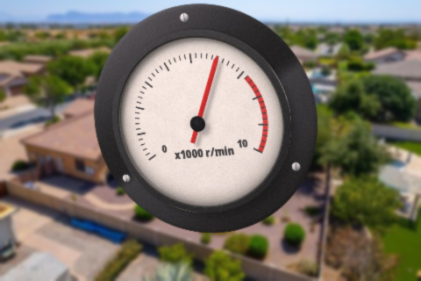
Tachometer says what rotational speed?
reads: 6000 rpm
